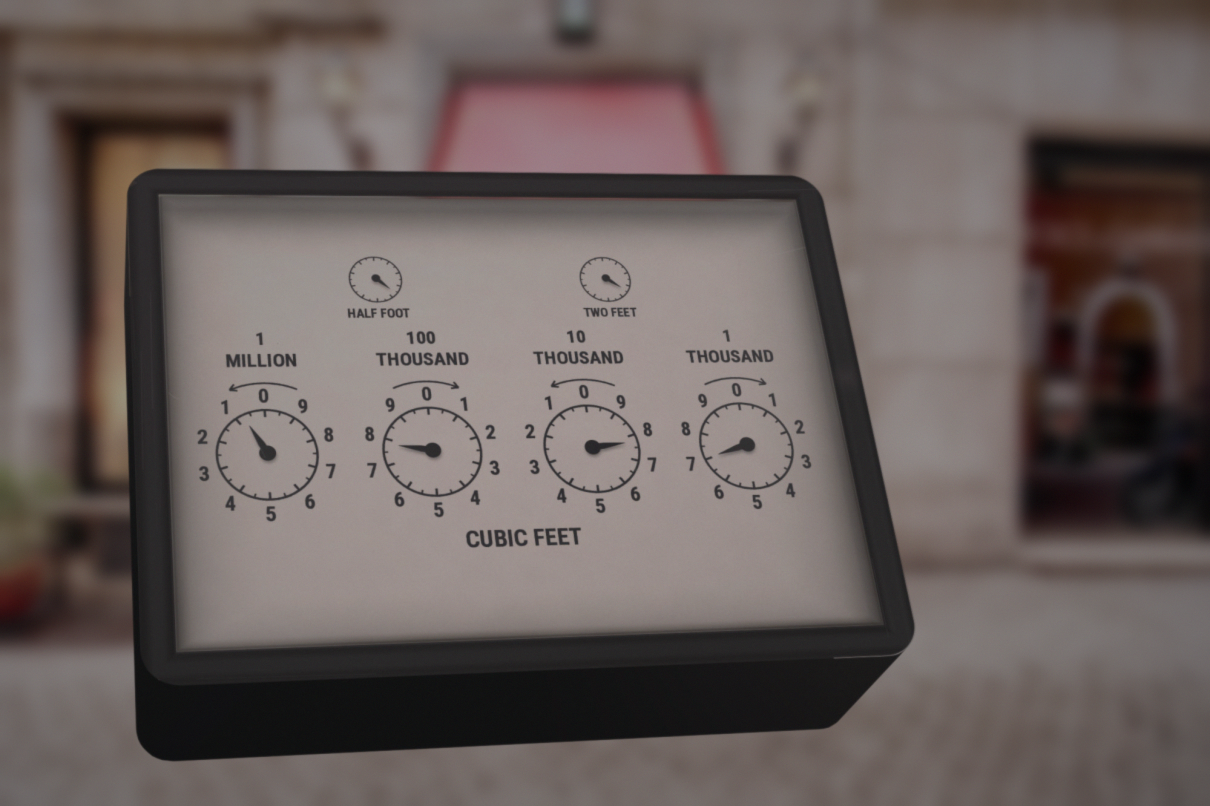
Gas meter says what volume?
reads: 77700 ft³
